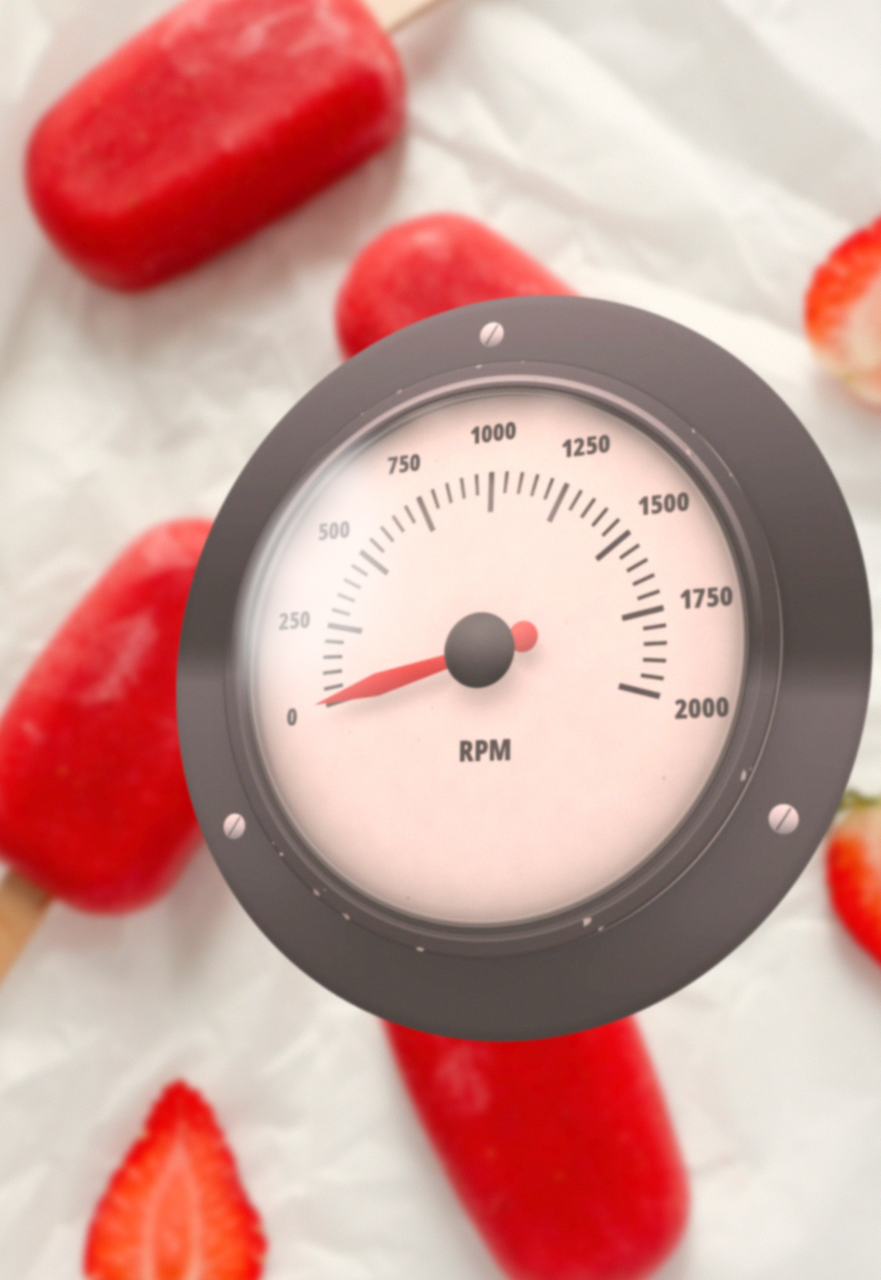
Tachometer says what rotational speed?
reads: 0 rpm
